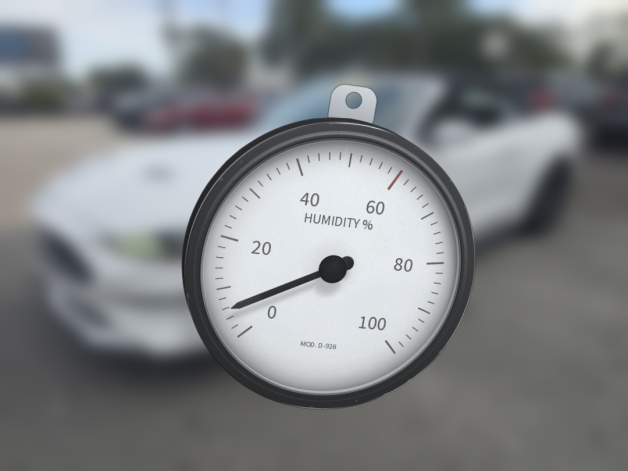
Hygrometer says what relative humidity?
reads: 6 %
